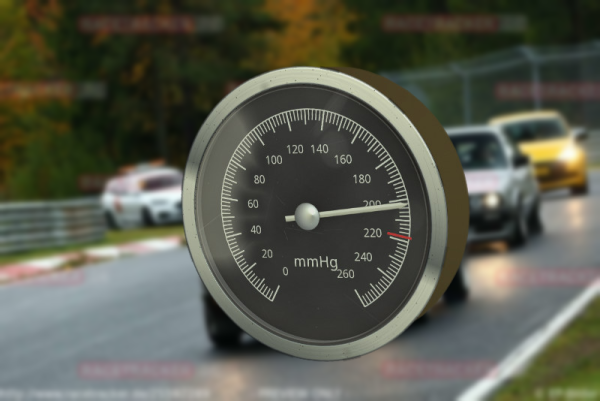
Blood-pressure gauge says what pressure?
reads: 202 mmHg
